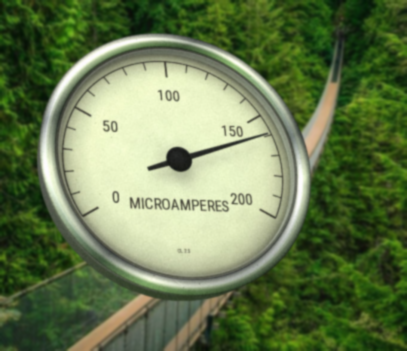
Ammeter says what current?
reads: 160 µA
